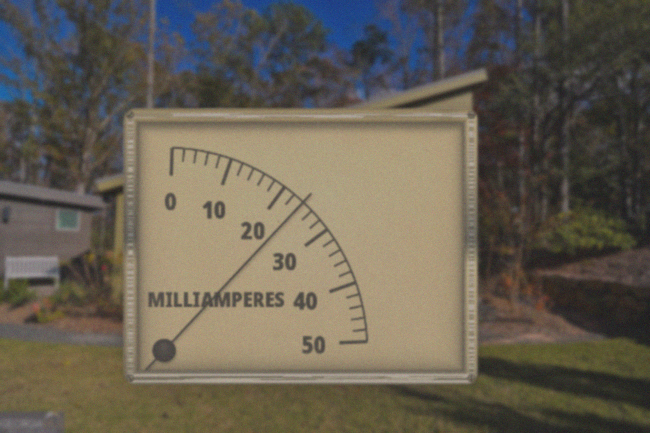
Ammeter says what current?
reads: 24 mA
